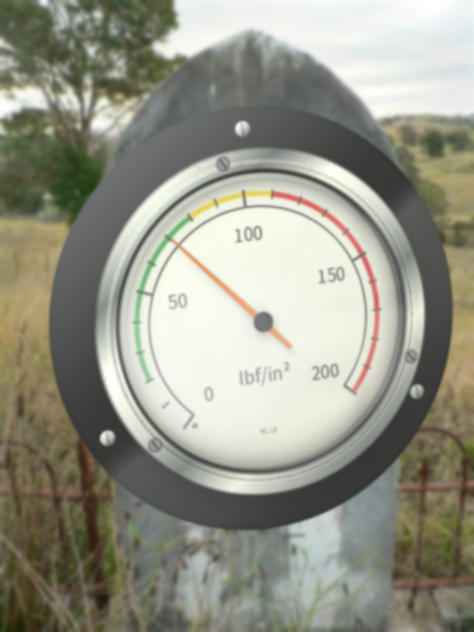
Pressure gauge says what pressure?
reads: 70 psi
